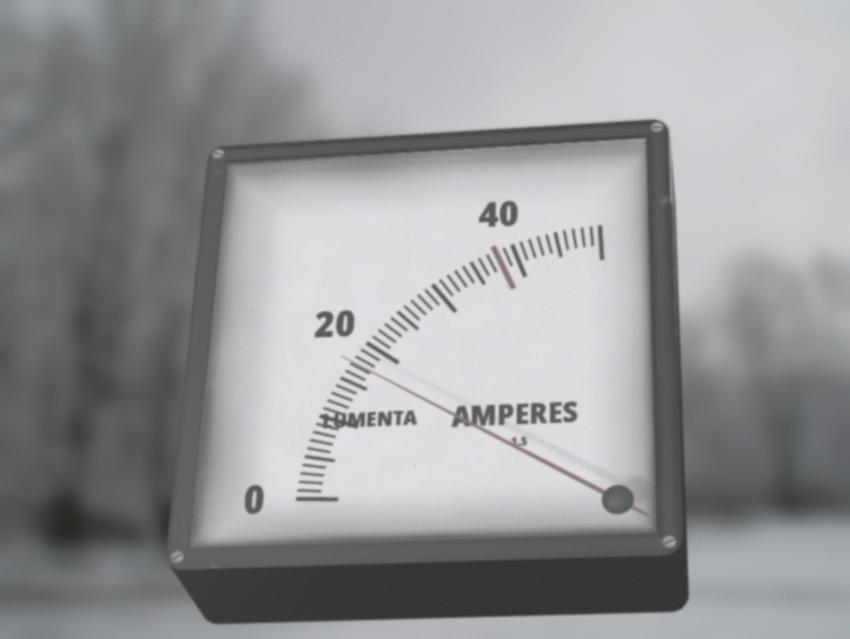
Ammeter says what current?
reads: 17 A
